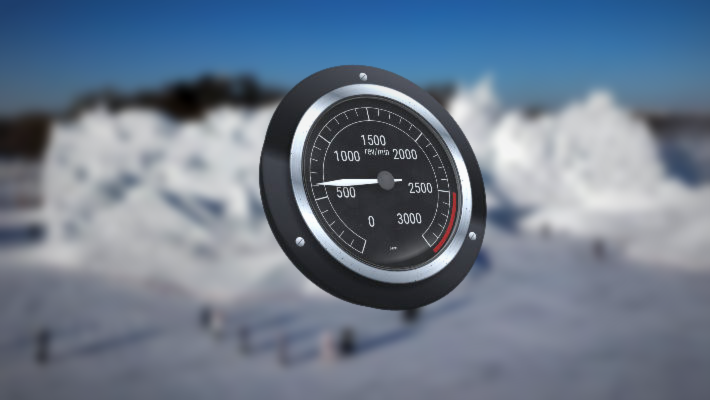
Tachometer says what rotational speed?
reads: 600 rpm
